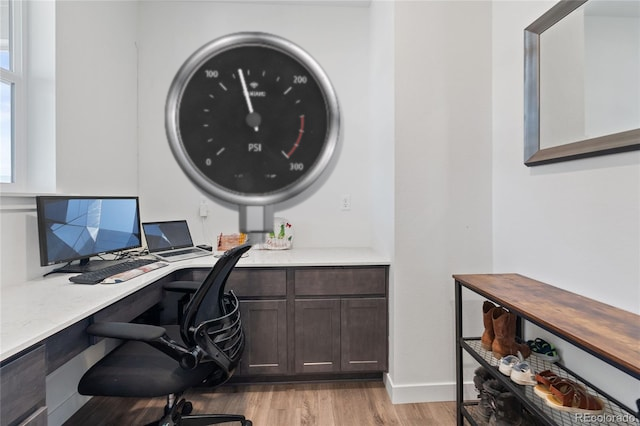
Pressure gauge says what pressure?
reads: 130 psi
